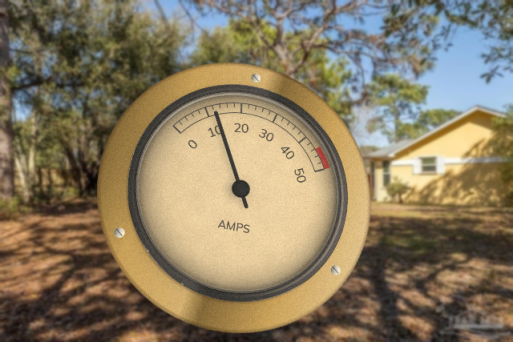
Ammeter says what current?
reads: 12 A
